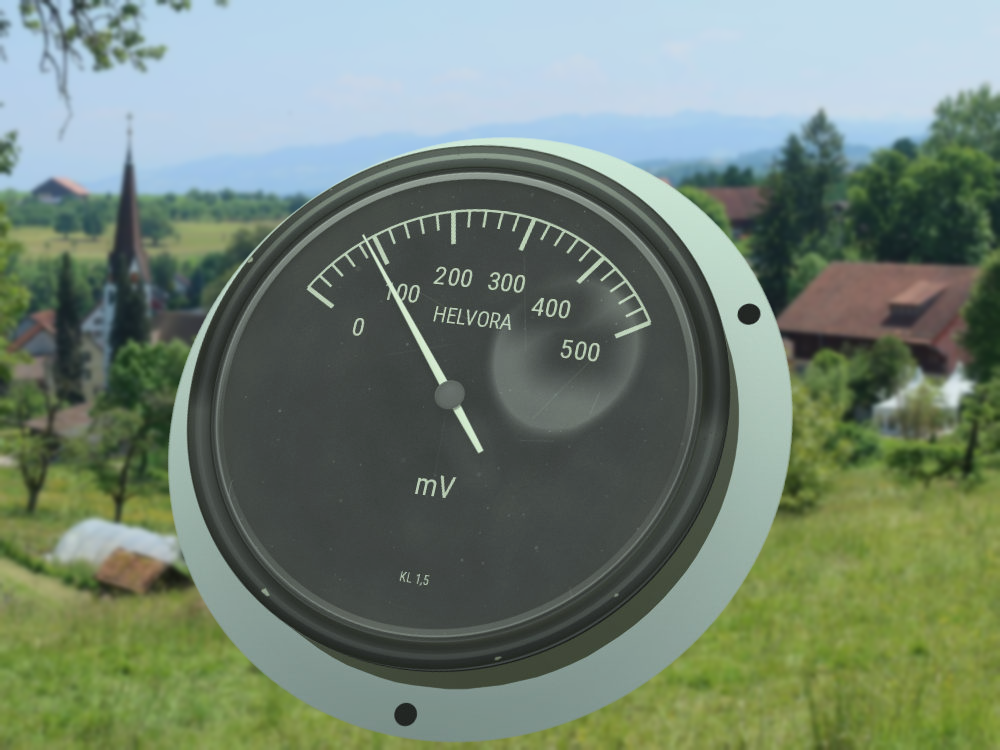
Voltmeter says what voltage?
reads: 90 mV
